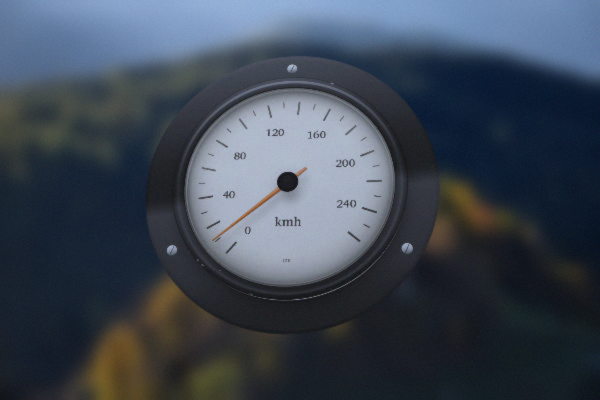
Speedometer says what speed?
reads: 10 km/h
